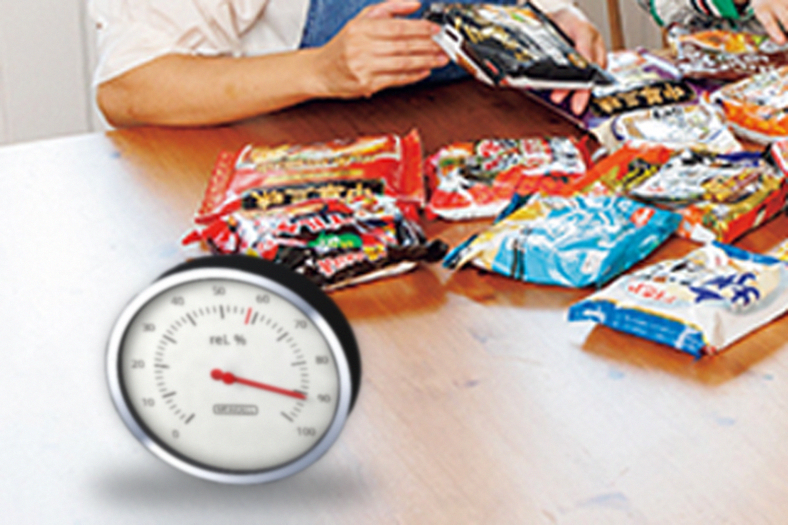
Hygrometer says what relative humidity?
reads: 90 %
